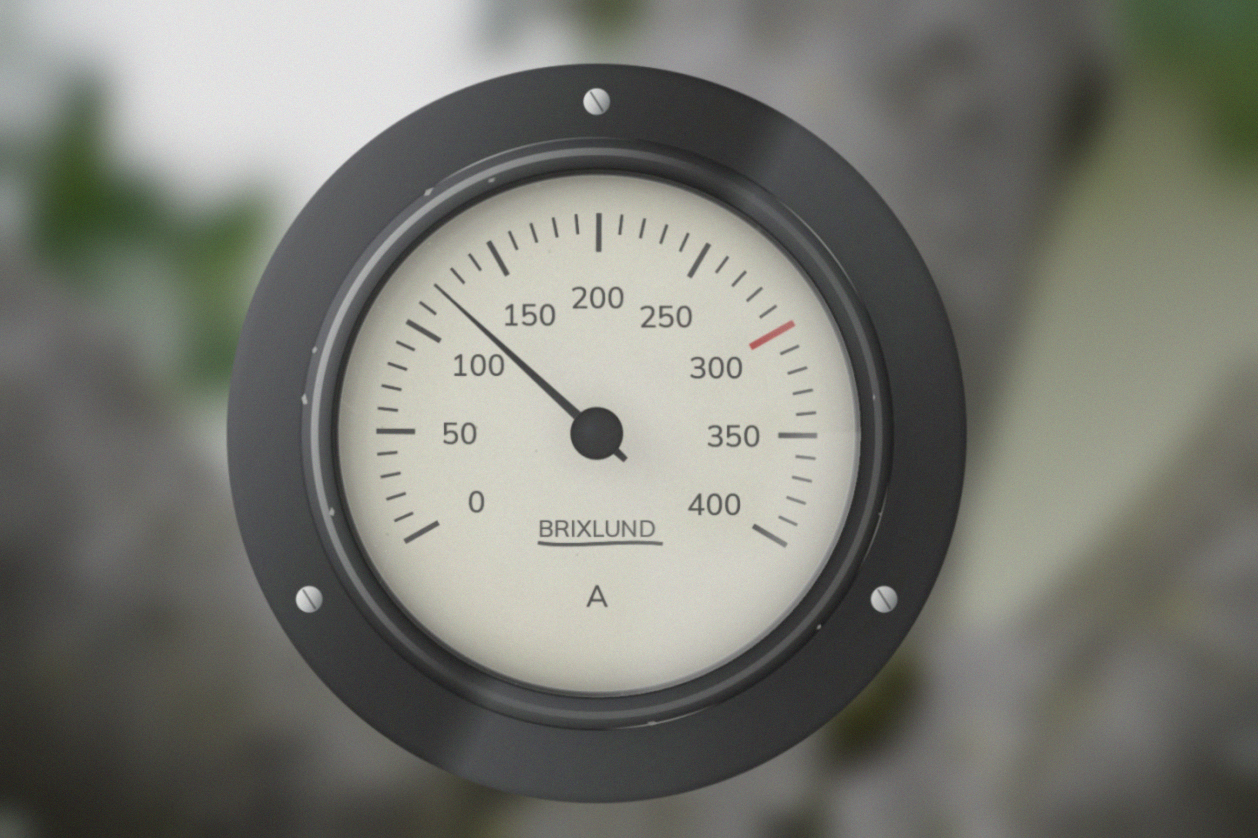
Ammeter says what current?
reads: 120 A
